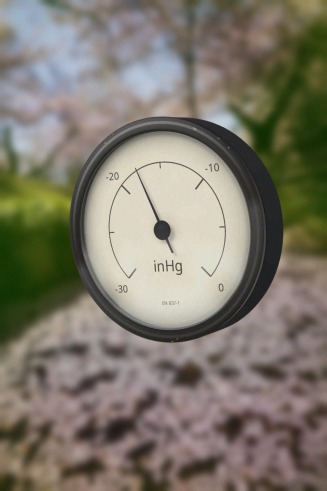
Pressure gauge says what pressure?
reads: -17.5 inHg
